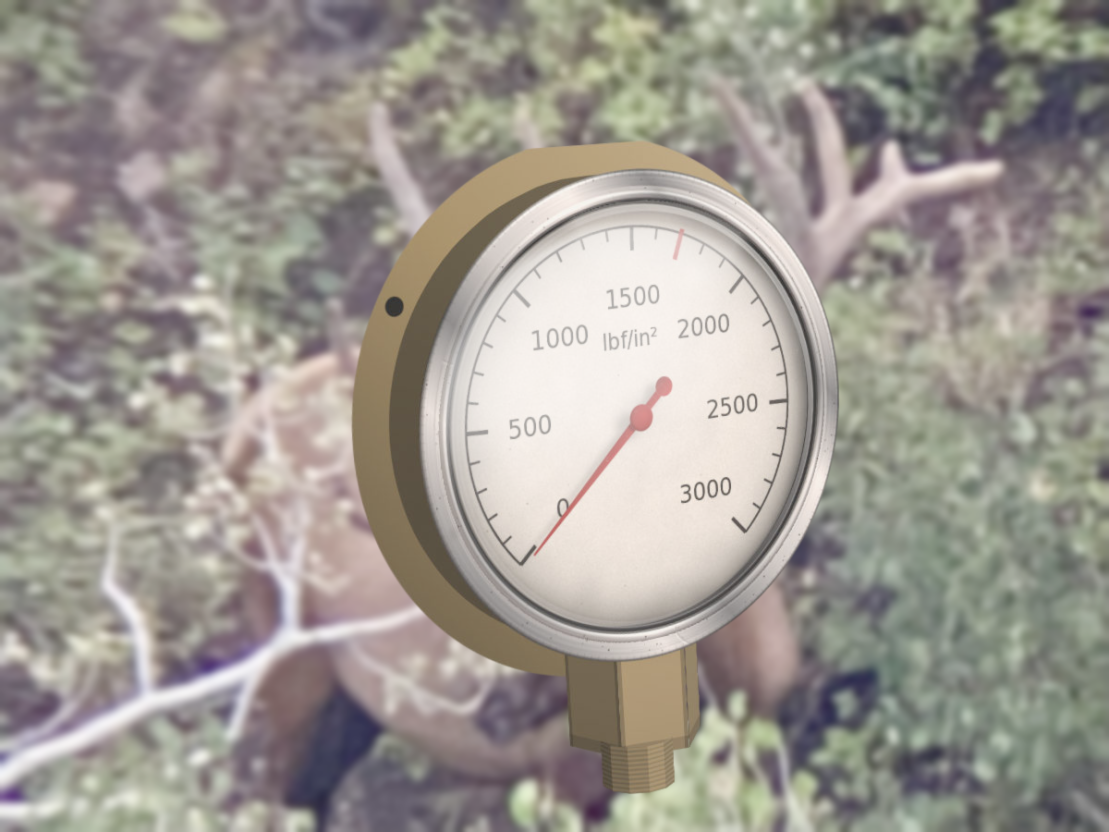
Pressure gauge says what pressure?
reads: 0 psi
